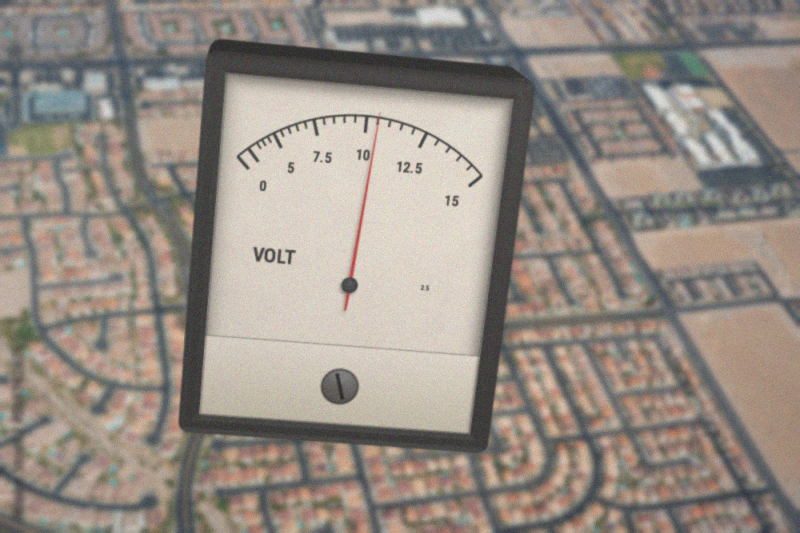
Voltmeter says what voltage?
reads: 10.5 V
